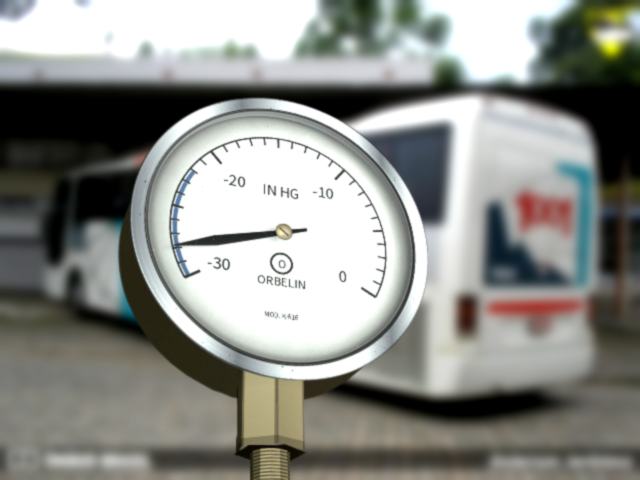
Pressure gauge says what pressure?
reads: -28 inHg
